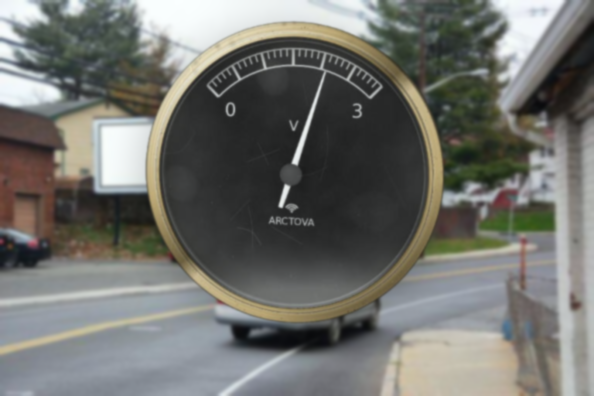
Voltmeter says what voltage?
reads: 2.1 V
